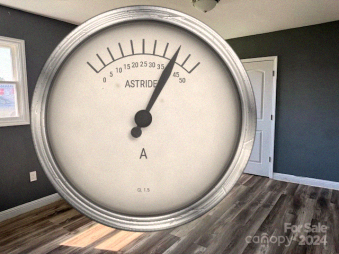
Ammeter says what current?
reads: 40 A
